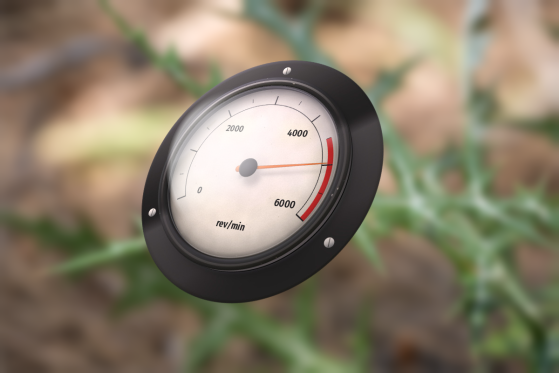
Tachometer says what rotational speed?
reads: 5000 rpm
